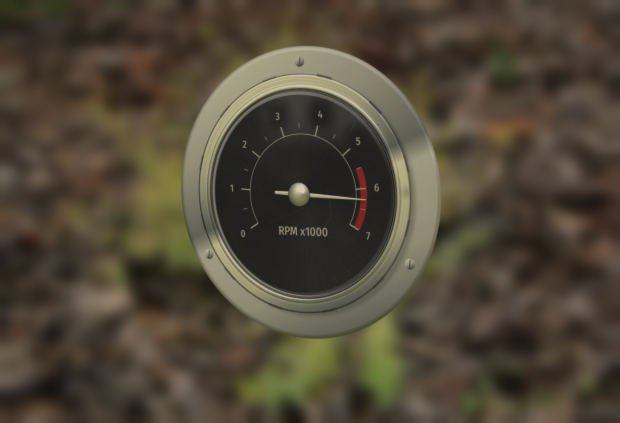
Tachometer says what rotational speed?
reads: 6250 rpm
